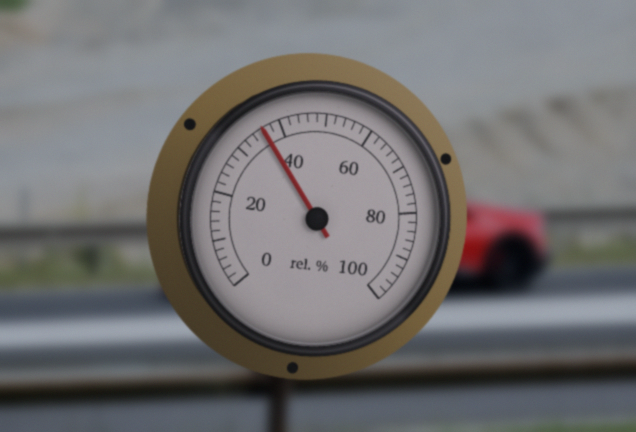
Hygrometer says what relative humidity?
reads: 36 %
